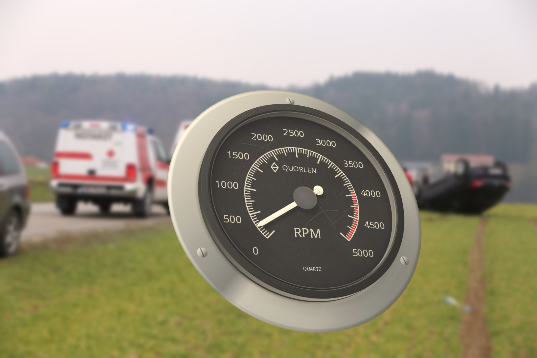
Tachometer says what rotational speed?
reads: 250 rpm
